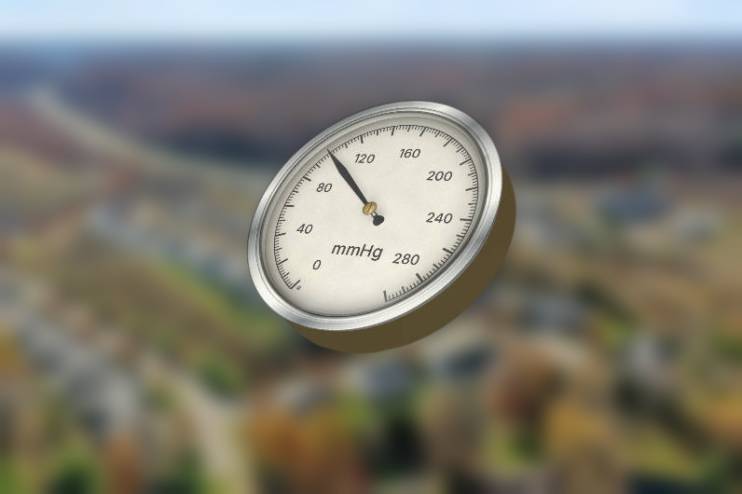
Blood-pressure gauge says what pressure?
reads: 100 mmHg
